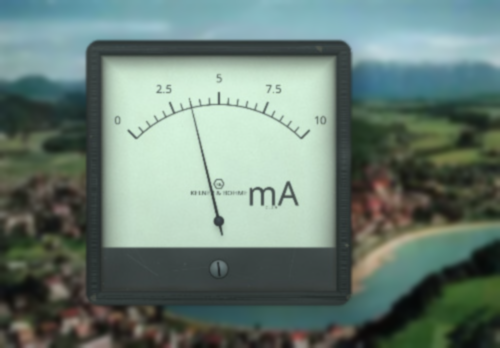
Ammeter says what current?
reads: 3.5 mA
